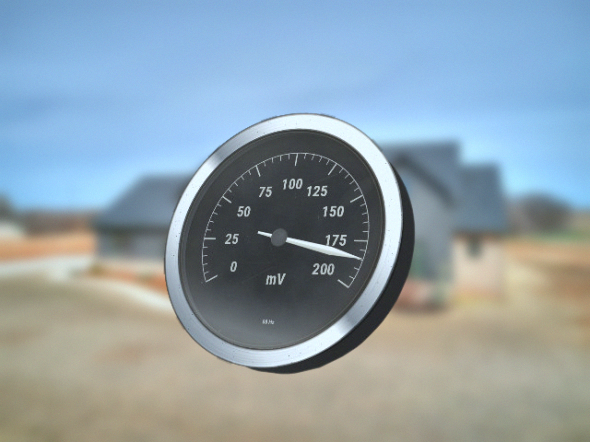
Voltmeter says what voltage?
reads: 185 mV
